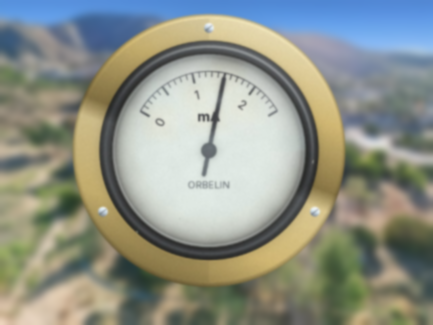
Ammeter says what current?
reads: 1.5 mA
